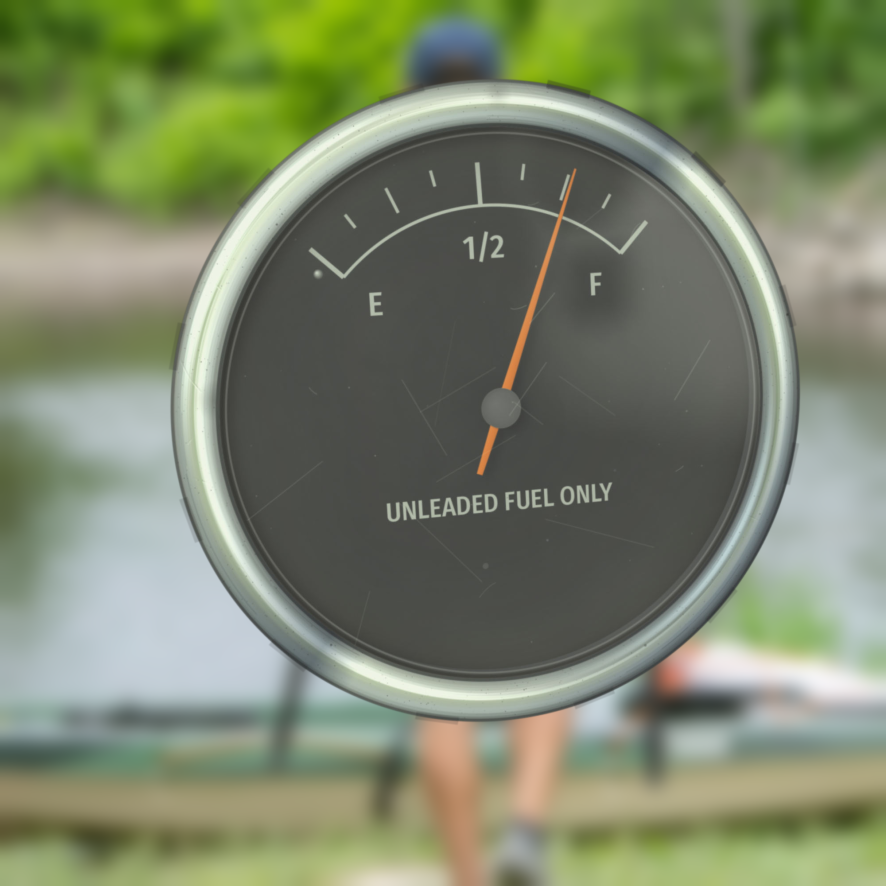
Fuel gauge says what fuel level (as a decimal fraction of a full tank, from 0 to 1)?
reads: 0.75
